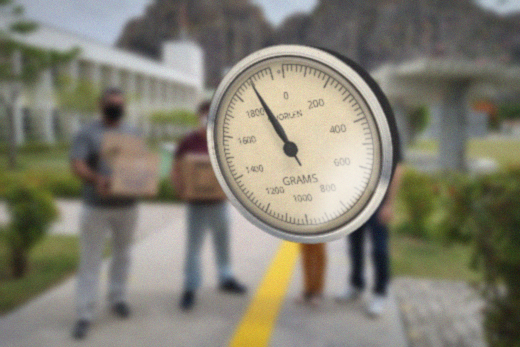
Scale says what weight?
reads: 1900 g
